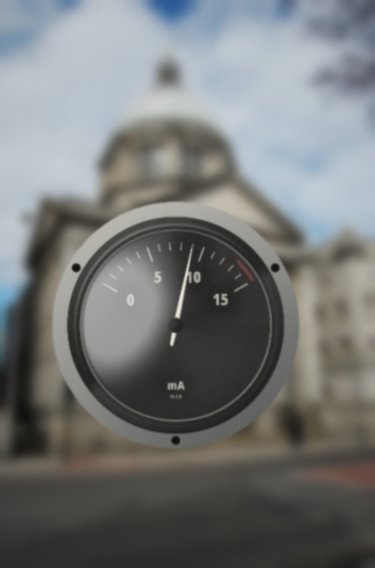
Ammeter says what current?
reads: 9 mA
